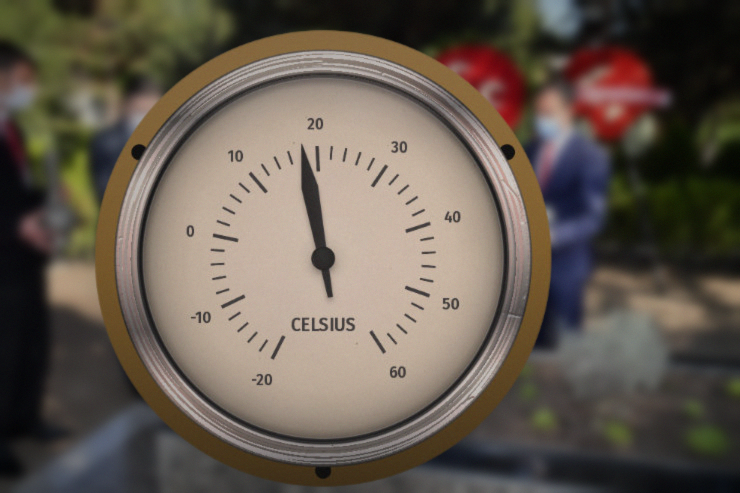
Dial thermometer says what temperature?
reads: 18 °C
